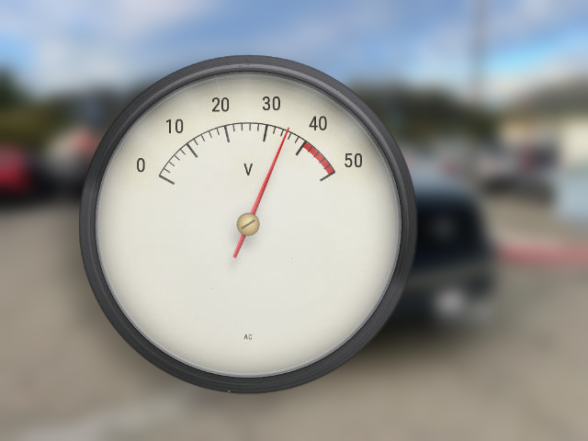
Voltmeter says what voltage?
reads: 35 V
